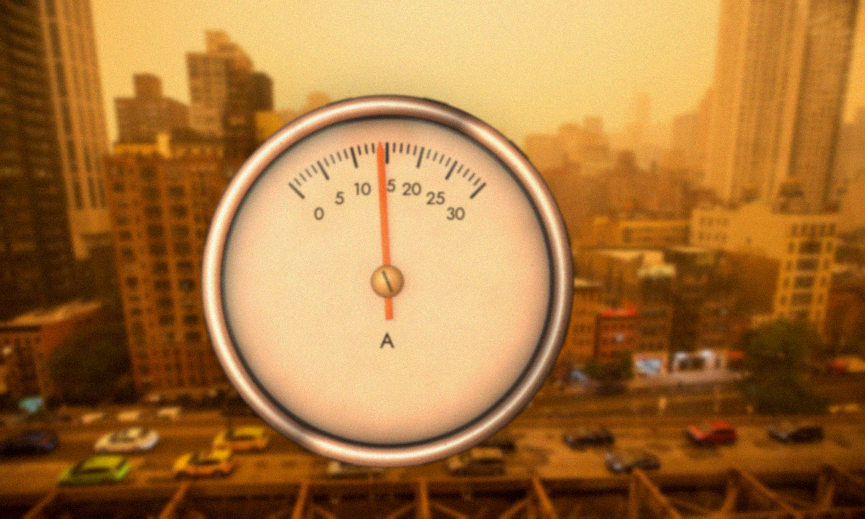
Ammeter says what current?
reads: 14 A
